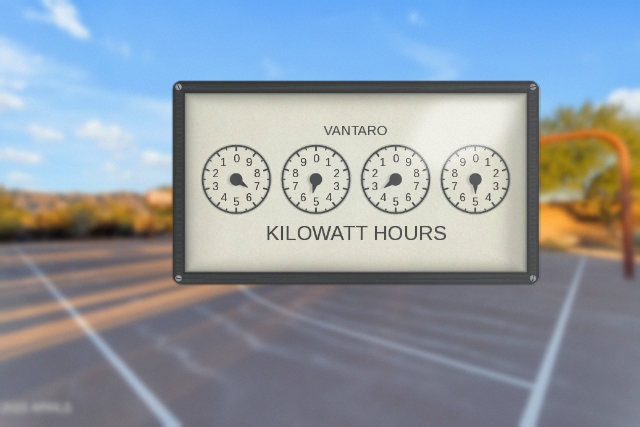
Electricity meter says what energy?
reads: 6535 kWh
